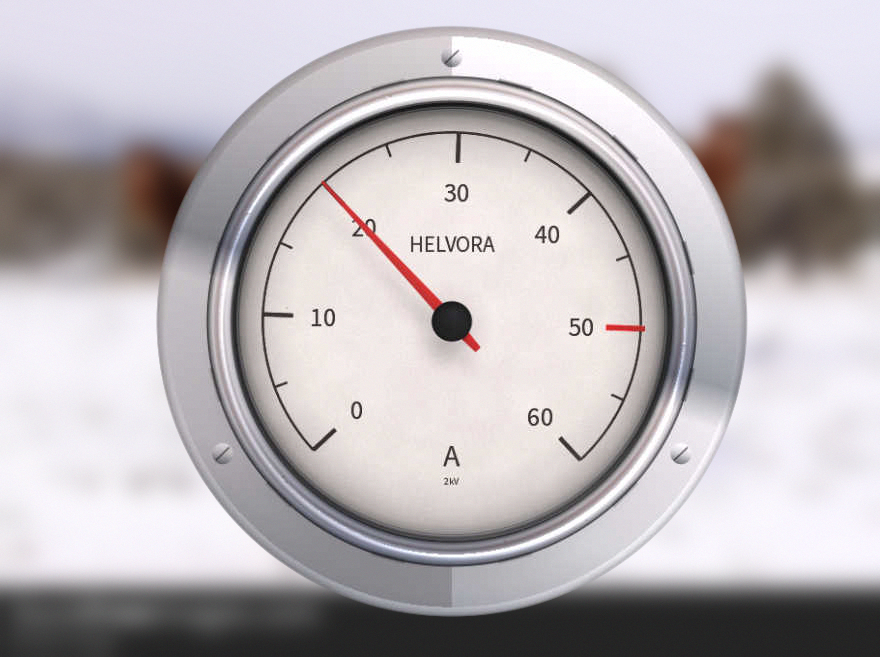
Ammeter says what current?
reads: 20 A
